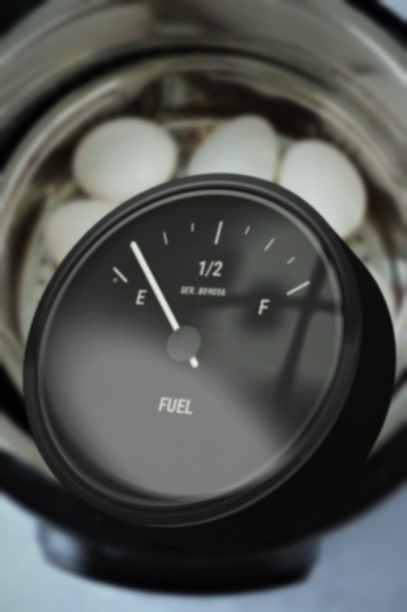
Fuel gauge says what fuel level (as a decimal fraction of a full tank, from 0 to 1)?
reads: 0.125
